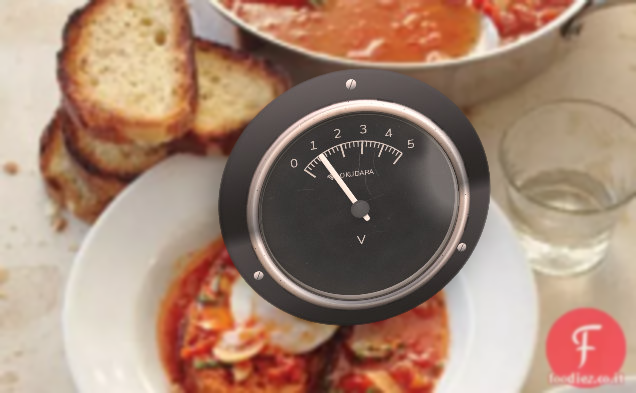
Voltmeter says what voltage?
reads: 1 V
